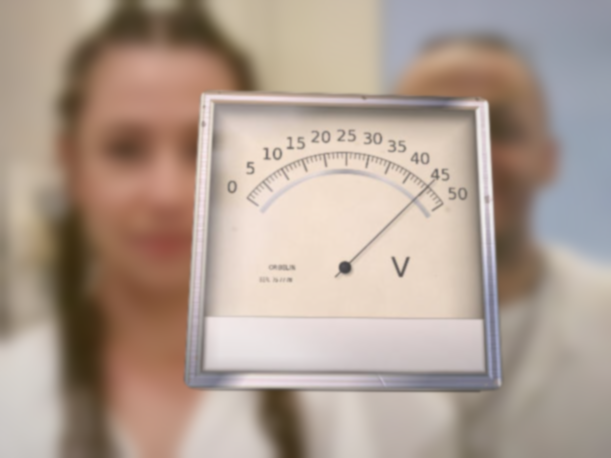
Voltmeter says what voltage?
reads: 45 V
